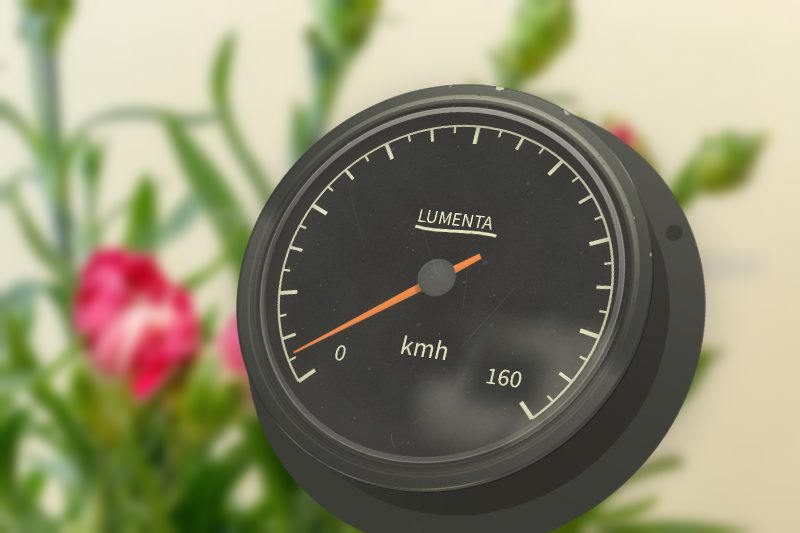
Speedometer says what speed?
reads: 5 km/h
